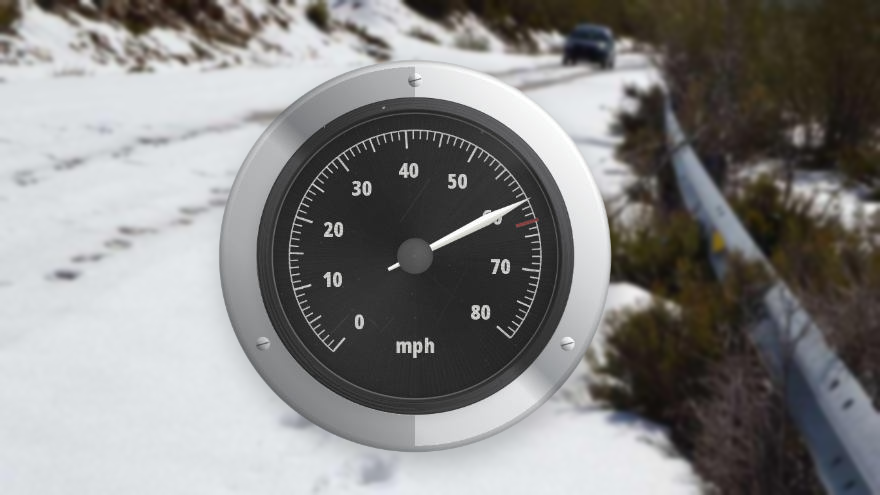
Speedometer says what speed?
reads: 60 mph
